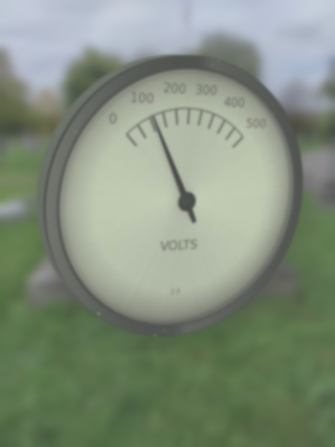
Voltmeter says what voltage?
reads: 100 V
